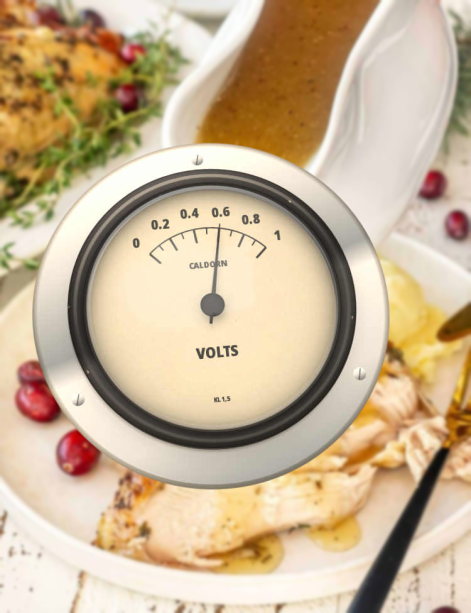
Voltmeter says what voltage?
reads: 0.6 V
